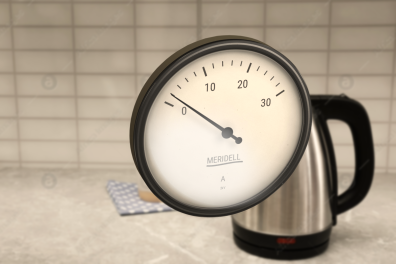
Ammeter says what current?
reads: 2 A
